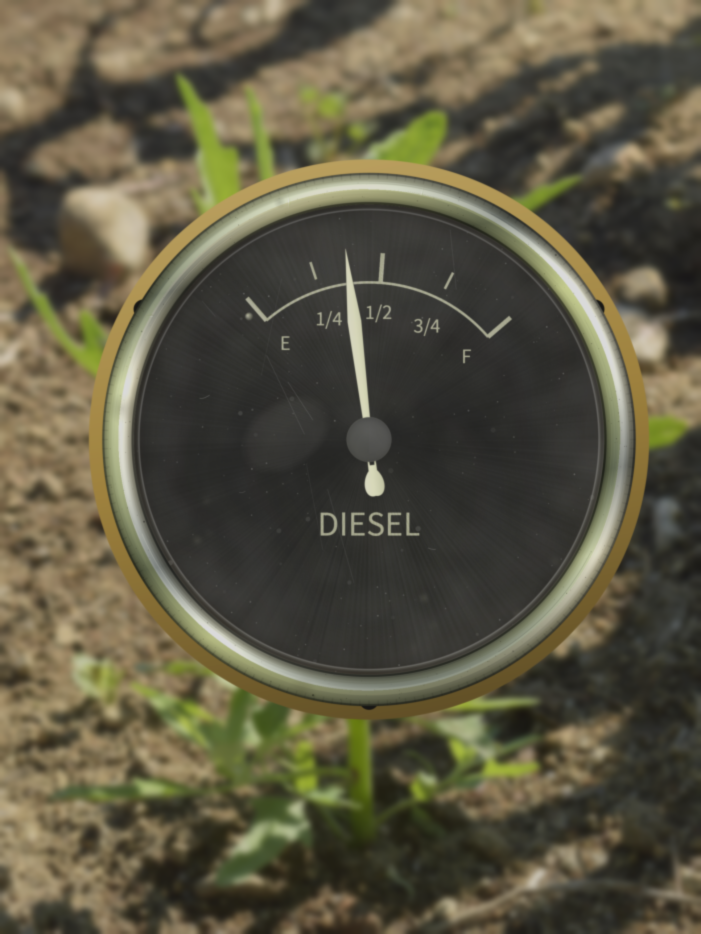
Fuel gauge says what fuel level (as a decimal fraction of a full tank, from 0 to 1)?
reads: 0.375
